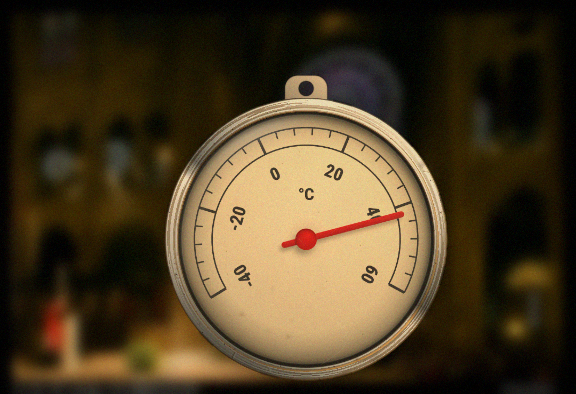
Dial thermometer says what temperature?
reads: 42 °C
